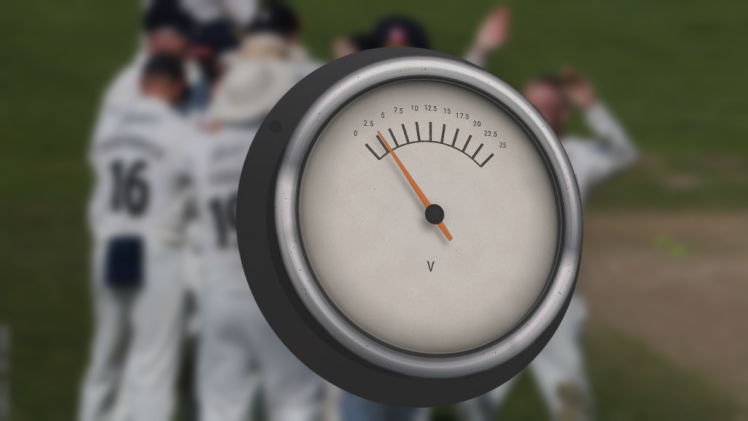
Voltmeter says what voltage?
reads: 2.5 V
